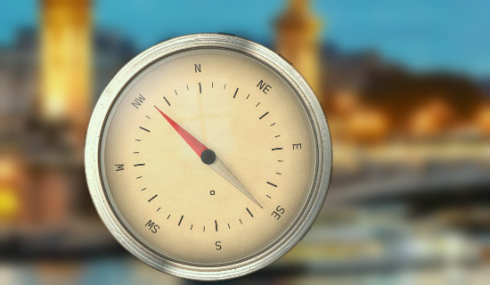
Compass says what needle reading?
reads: 320 °
